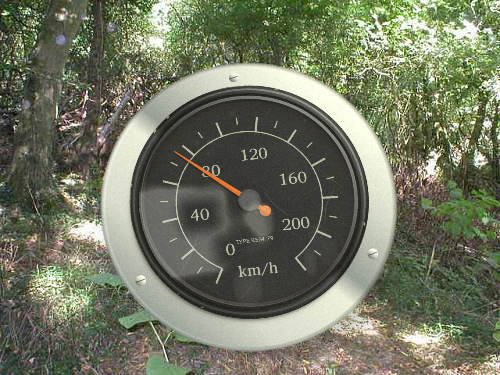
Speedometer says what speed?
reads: 75 km/h
